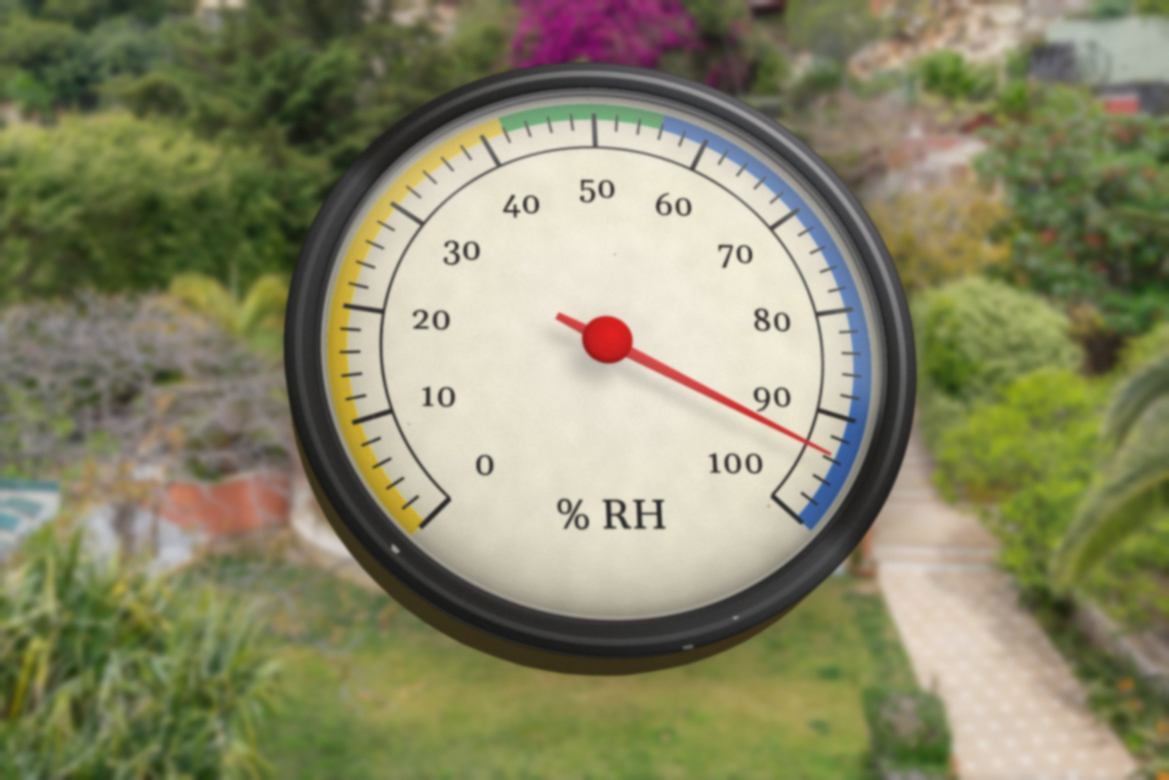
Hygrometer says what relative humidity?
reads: 94 %
